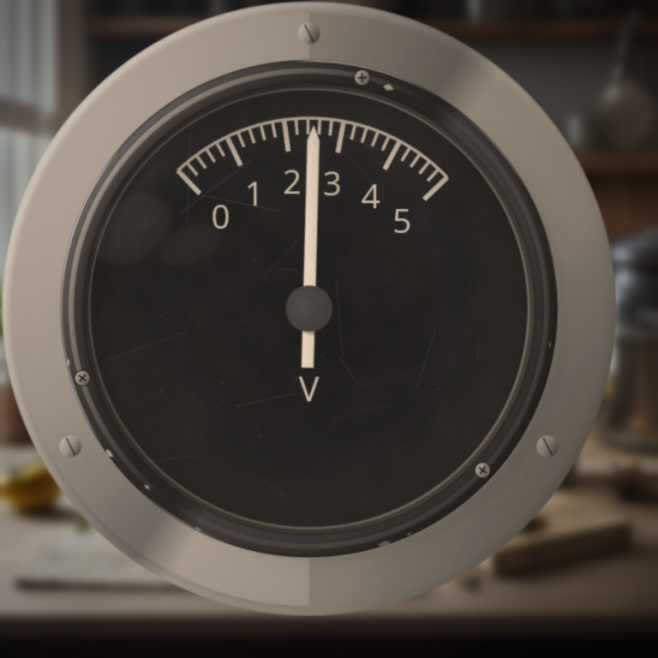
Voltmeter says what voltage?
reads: 2.5 V
